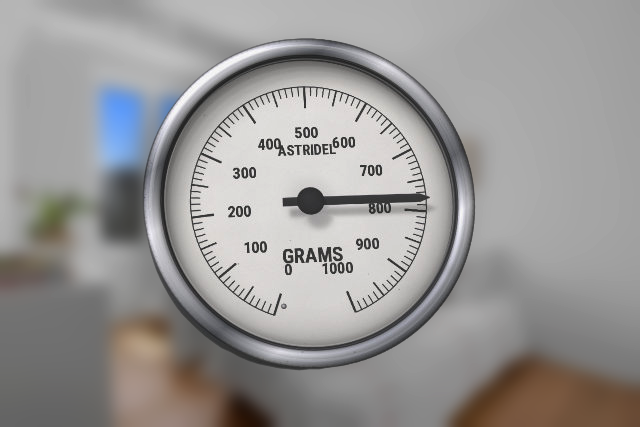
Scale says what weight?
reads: 780 g
